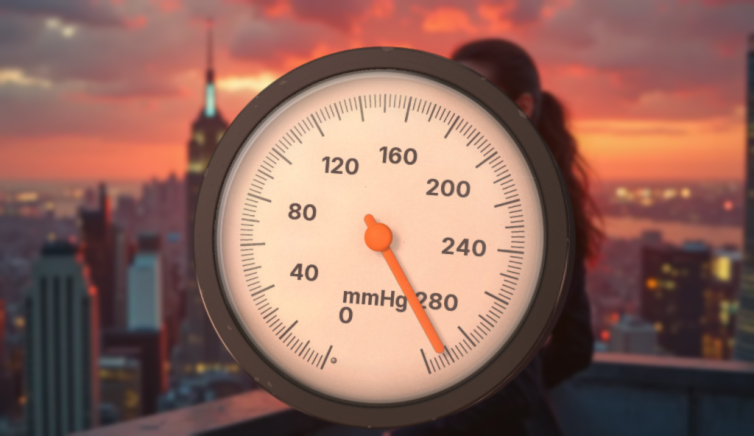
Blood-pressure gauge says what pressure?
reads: 292 mmHg
